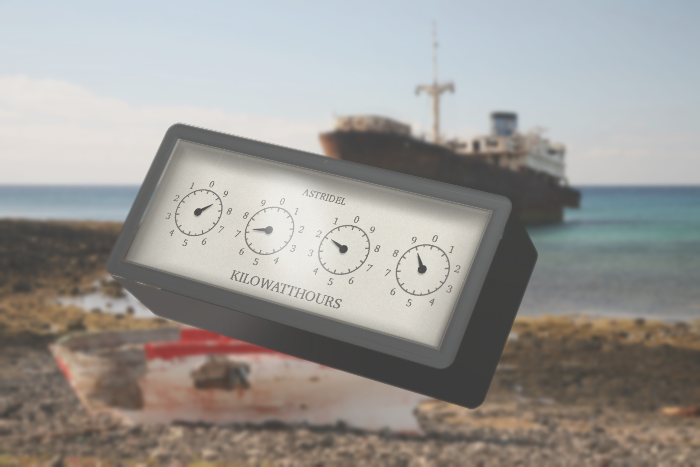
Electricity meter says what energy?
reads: 8719 kWh
